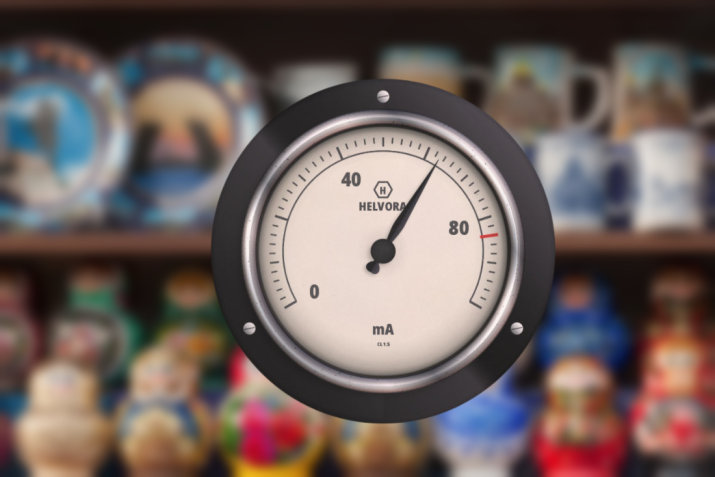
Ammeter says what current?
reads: 63 mA
